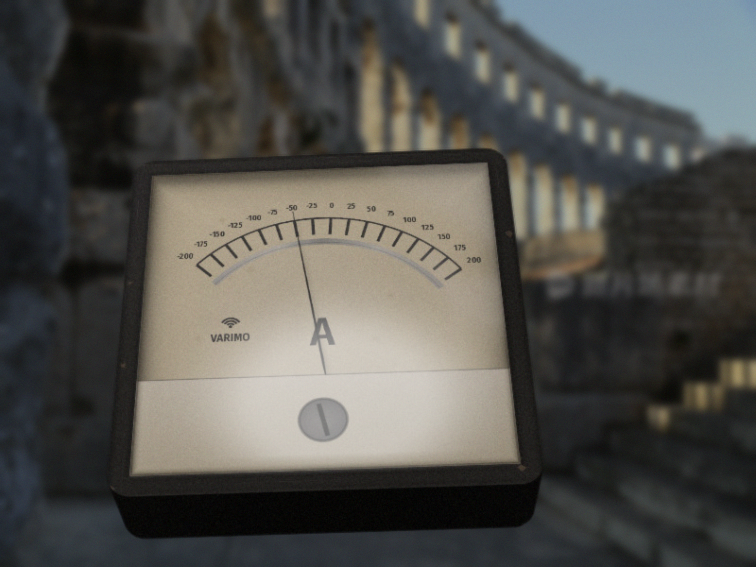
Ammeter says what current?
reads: -50 A
